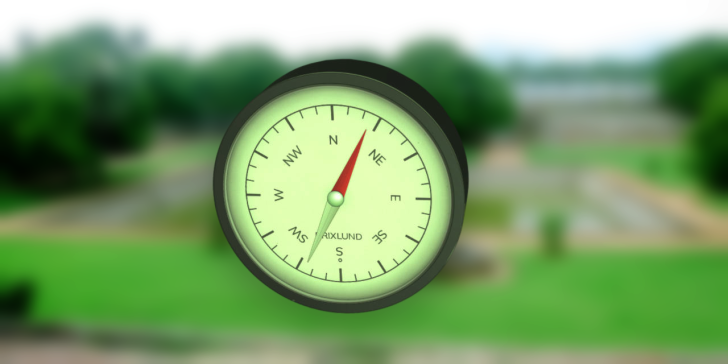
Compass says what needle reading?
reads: 25 °
